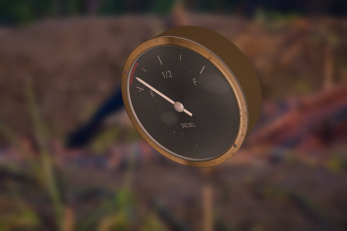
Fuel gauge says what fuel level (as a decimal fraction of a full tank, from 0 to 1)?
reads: 0.125
